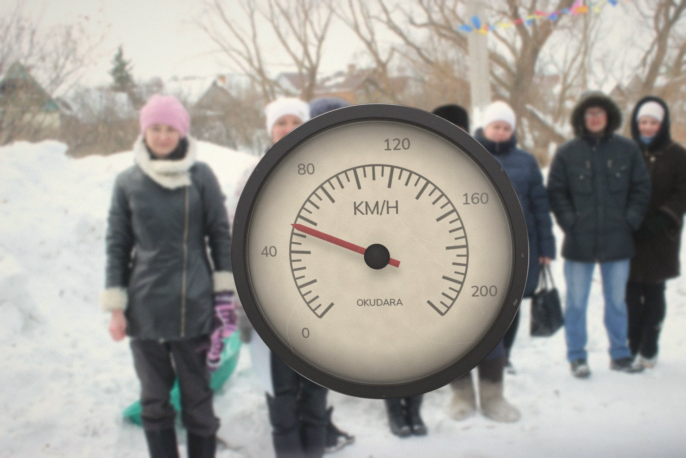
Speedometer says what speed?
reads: 55 km/h
